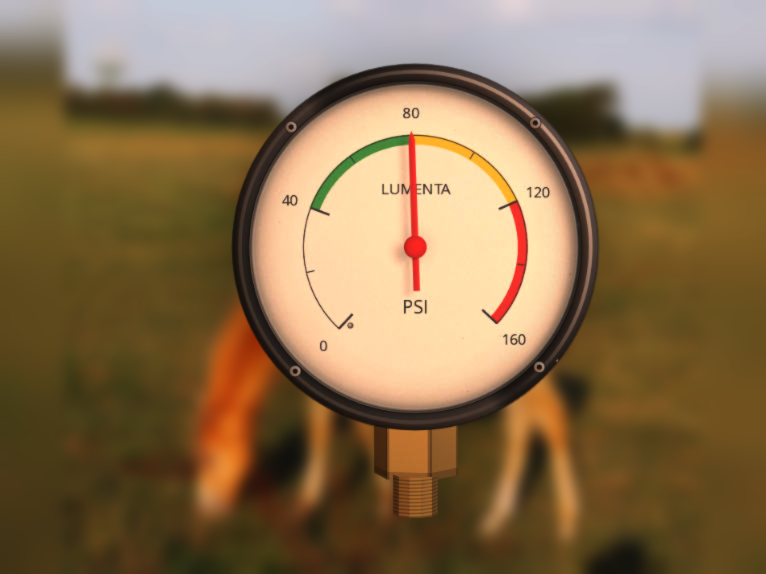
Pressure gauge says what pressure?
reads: 80 psi
